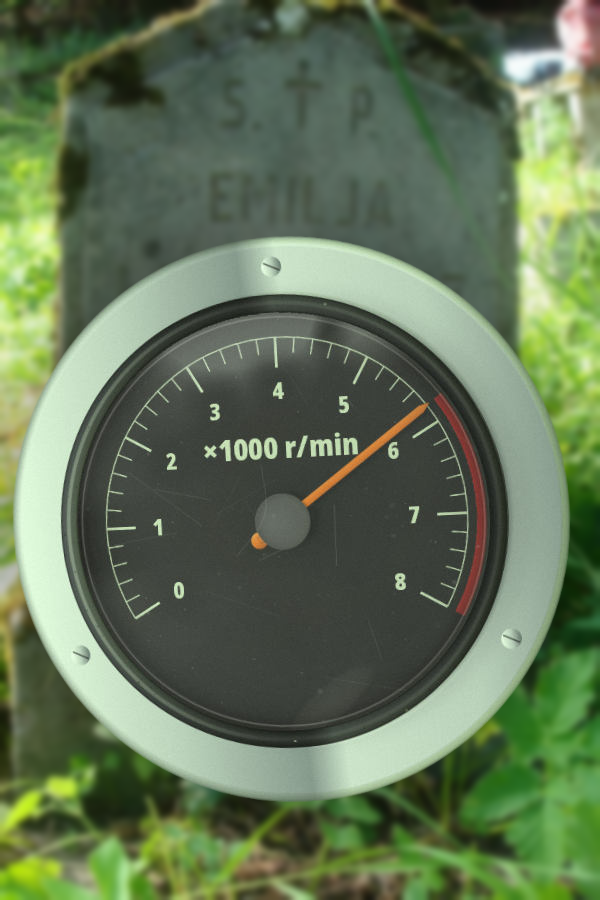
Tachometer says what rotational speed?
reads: 5800 rpm
